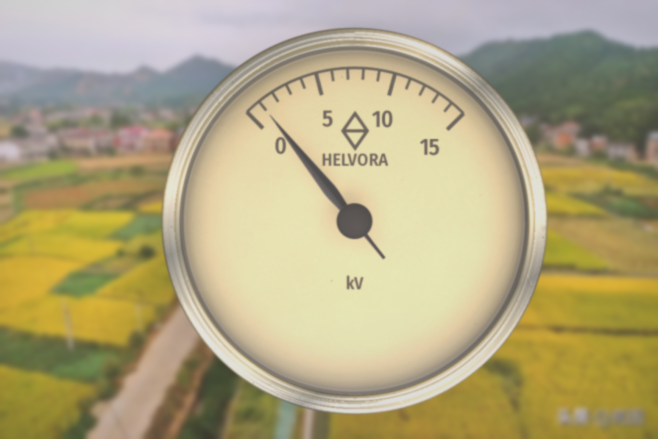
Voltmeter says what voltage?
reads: 1 kV
